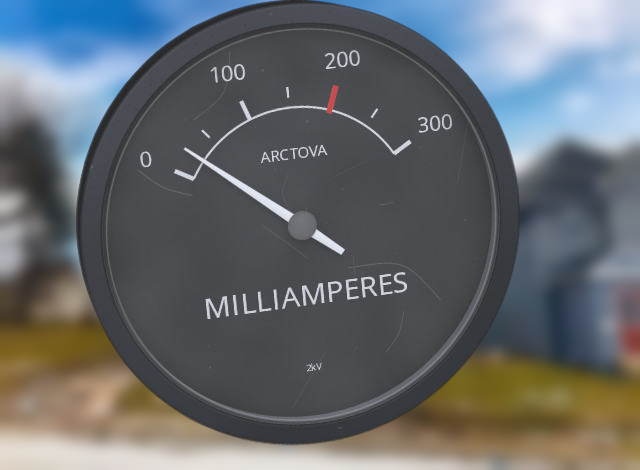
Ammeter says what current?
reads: 25 mA
